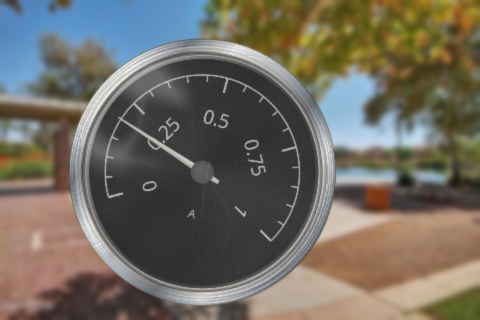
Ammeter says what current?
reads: 0.2 A
